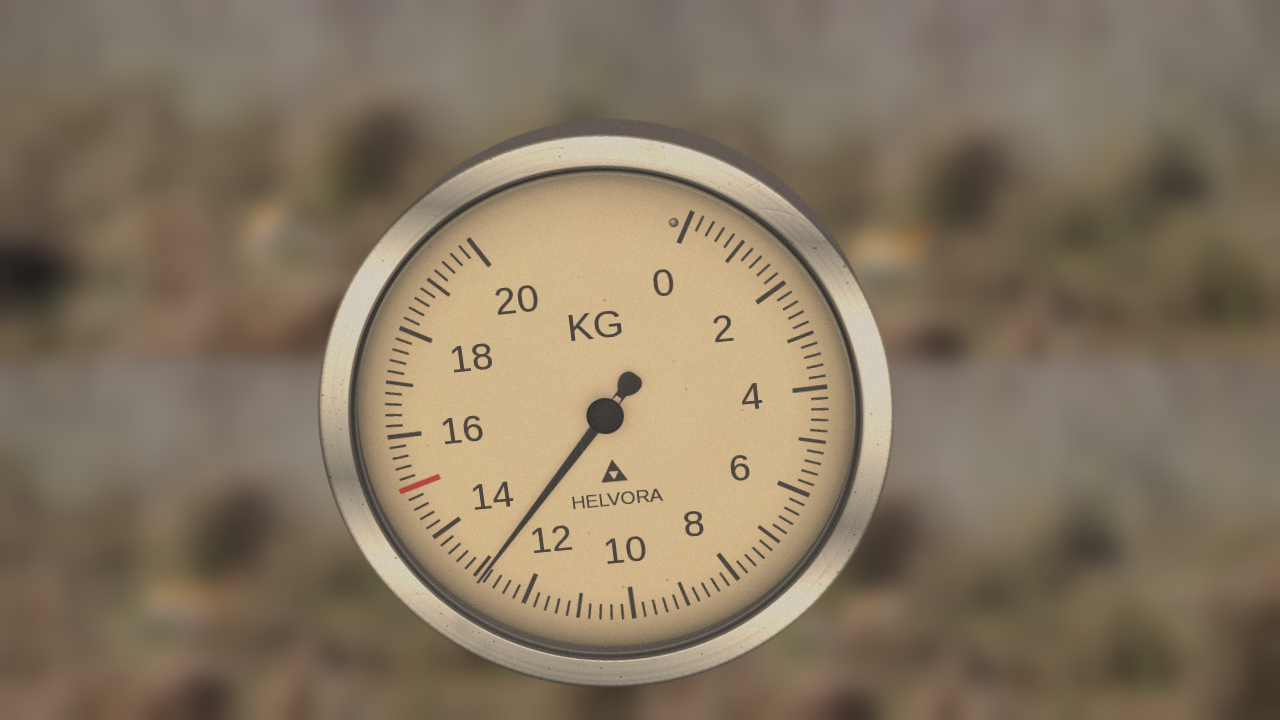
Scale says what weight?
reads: 12.9 kg
